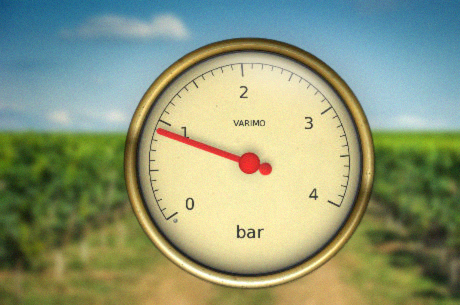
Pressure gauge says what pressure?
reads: 0.9 bar
